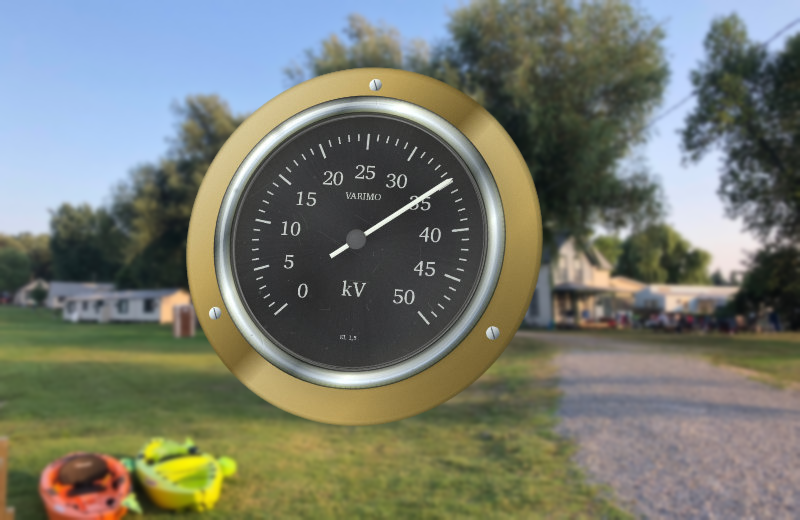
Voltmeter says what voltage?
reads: 35 kV
